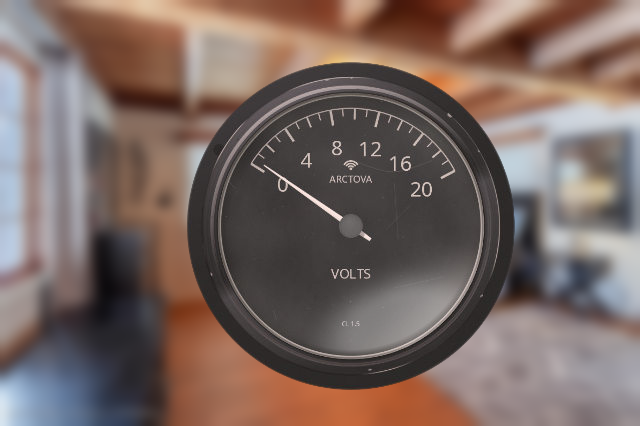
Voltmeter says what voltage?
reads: 0.5 V
